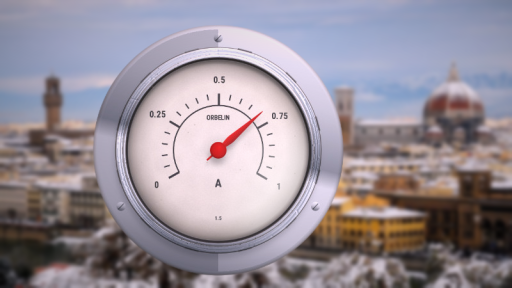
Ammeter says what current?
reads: 0.7 A
